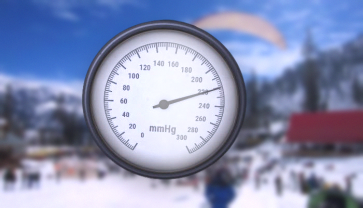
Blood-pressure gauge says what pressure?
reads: 220 mmHg
